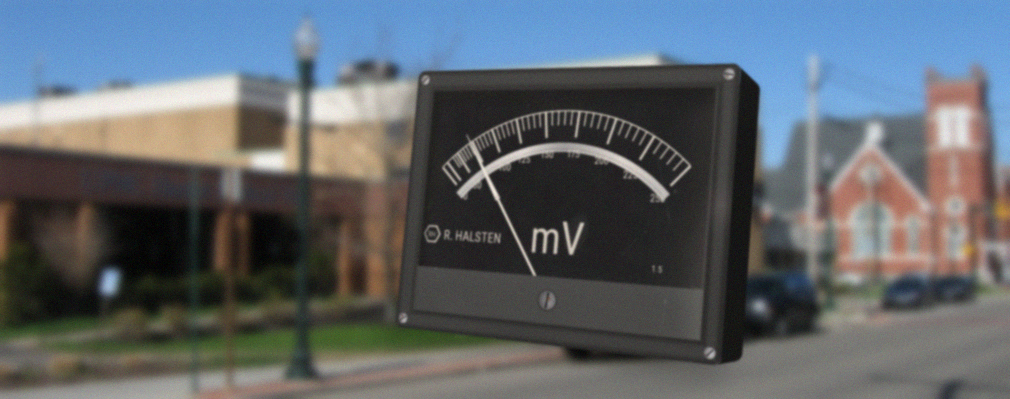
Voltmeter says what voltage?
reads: 75 mV
